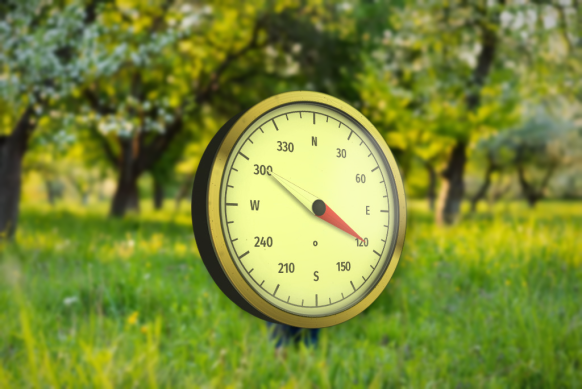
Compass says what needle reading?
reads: 120 °
